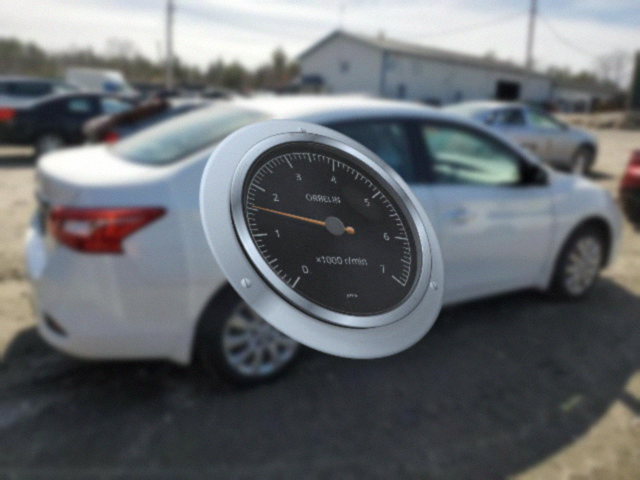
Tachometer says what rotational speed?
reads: 1500 rpm
